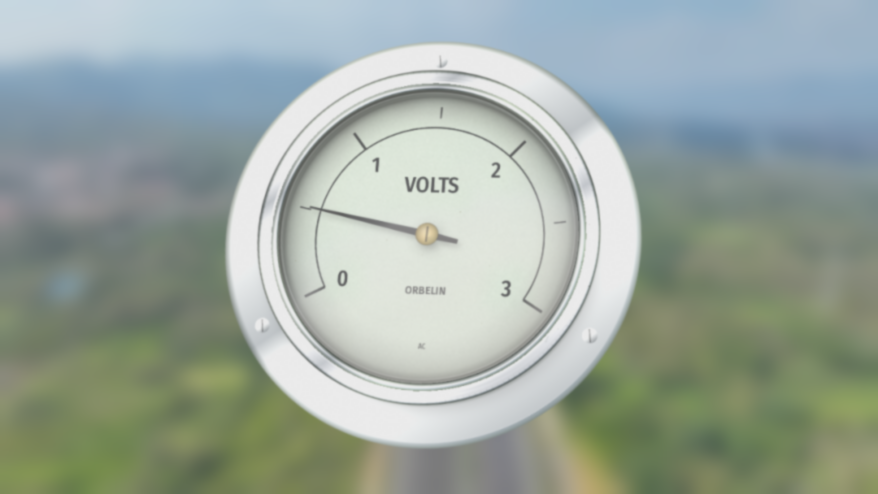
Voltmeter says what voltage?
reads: 0.5 V
